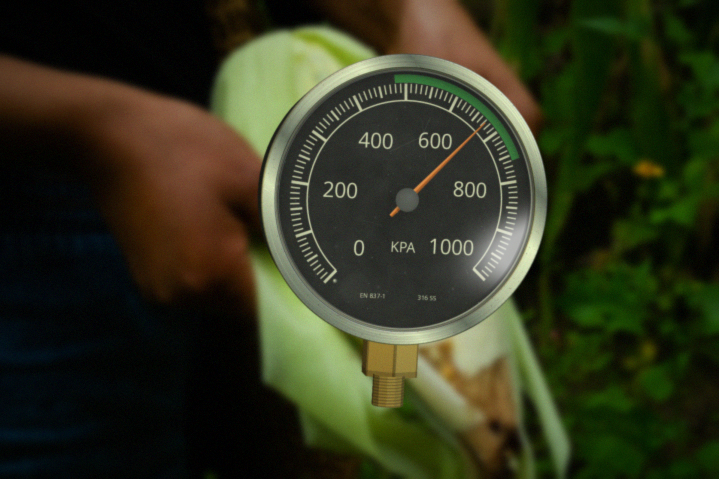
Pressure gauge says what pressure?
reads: 670 kPa
